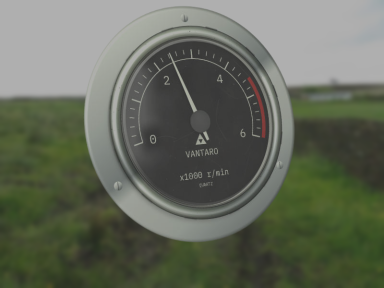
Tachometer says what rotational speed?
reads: 2400 rpm
